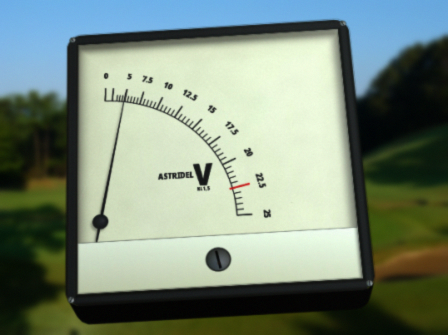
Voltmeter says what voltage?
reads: 5 V
